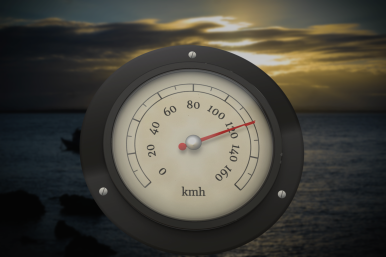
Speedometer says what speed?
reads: 120 km/h
